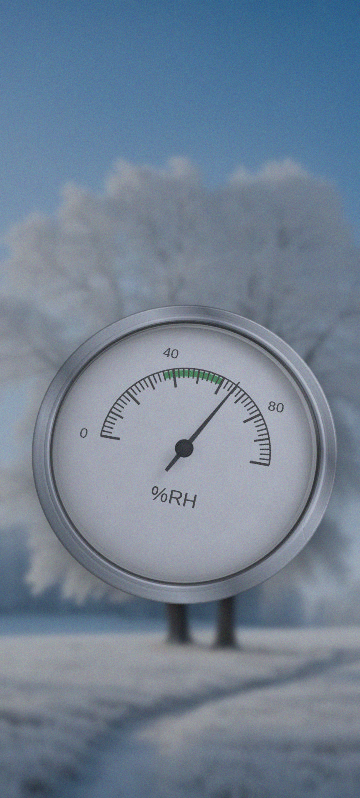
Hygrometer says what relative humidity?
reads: 66 %
